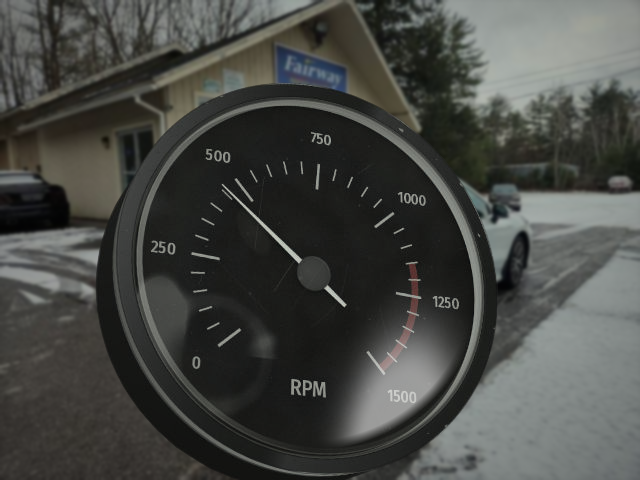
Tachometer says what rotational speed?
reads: 450 rpm
